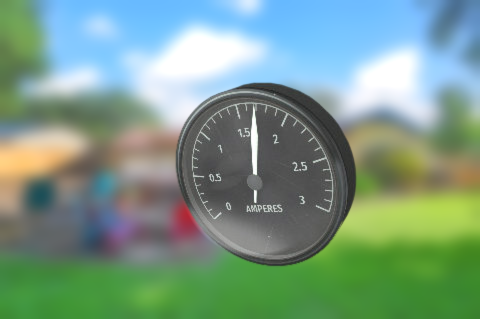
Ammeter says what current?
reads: 1.7 A
